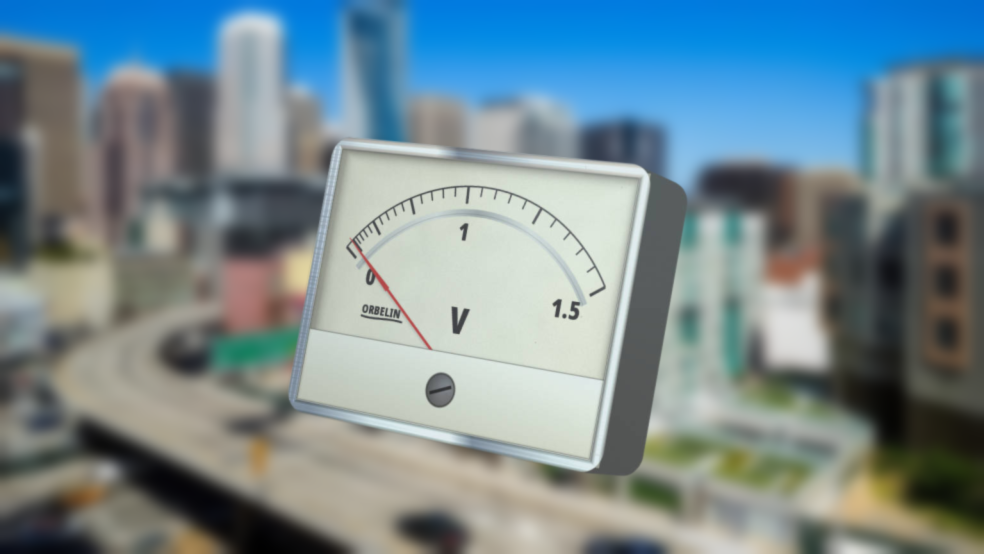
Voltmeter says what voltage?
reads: 0.25 V
